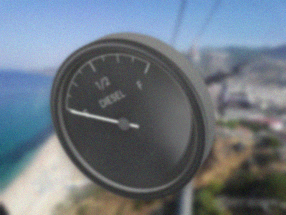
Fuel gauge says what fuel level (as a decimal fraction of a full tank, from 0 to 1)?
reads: 0
